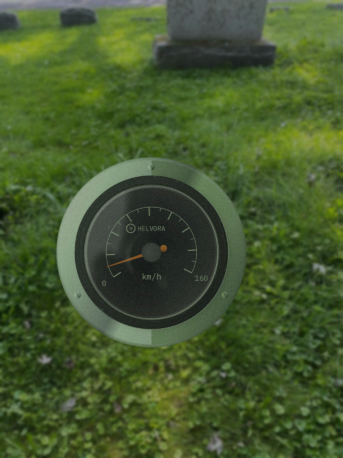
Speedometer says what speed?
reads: 10 km/h
